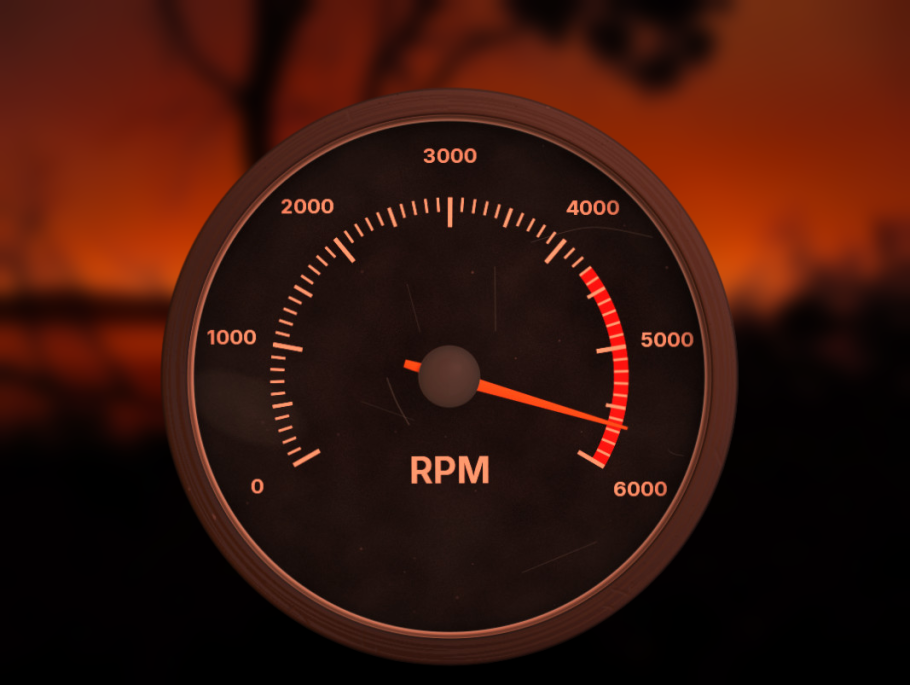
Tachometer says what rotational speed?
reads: 5650 rpm
